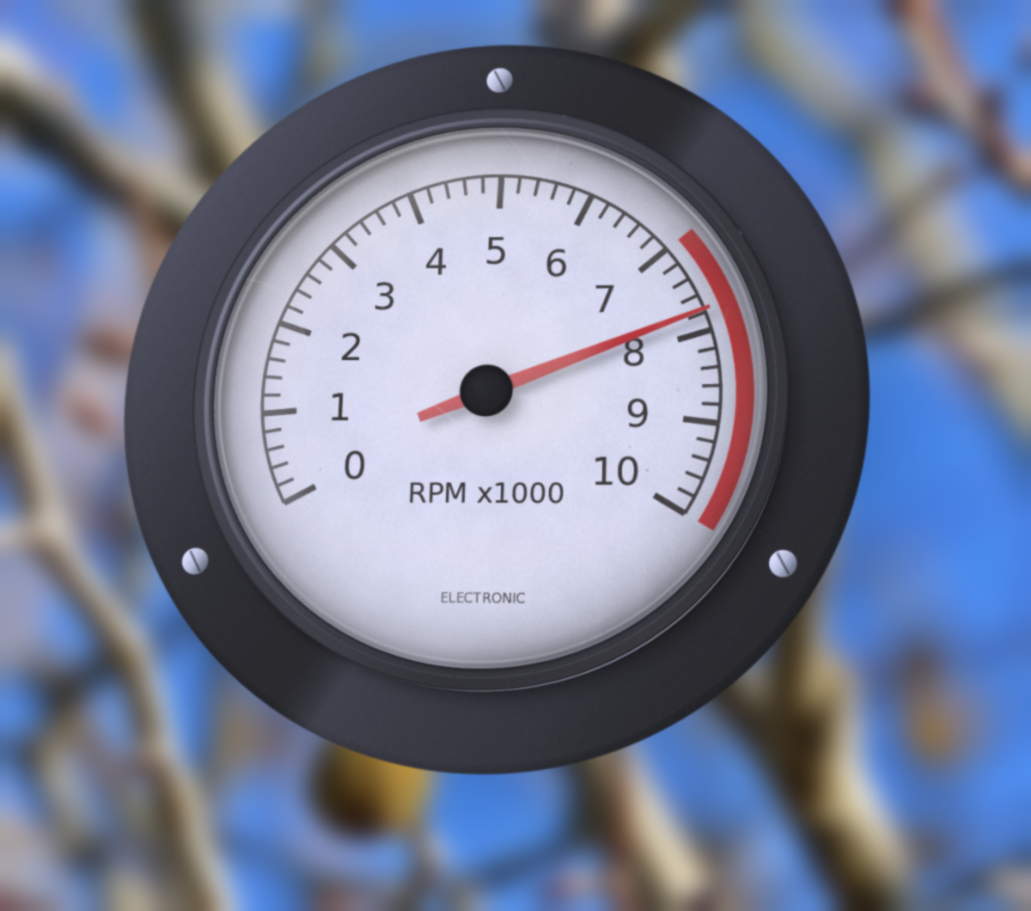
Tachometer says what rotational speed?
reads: 7800 rpm
